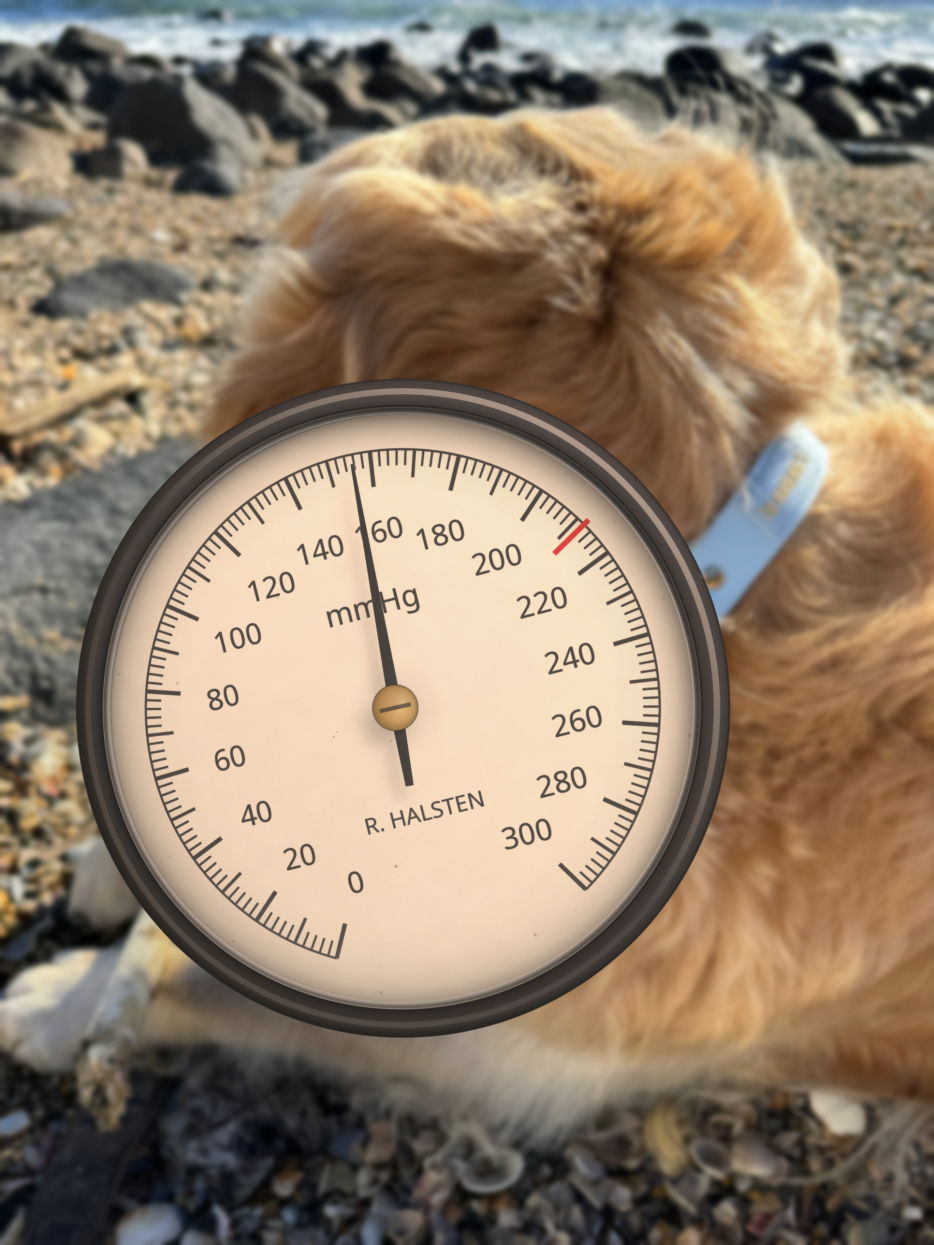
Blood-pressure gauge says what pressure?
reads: 156 mmHg
